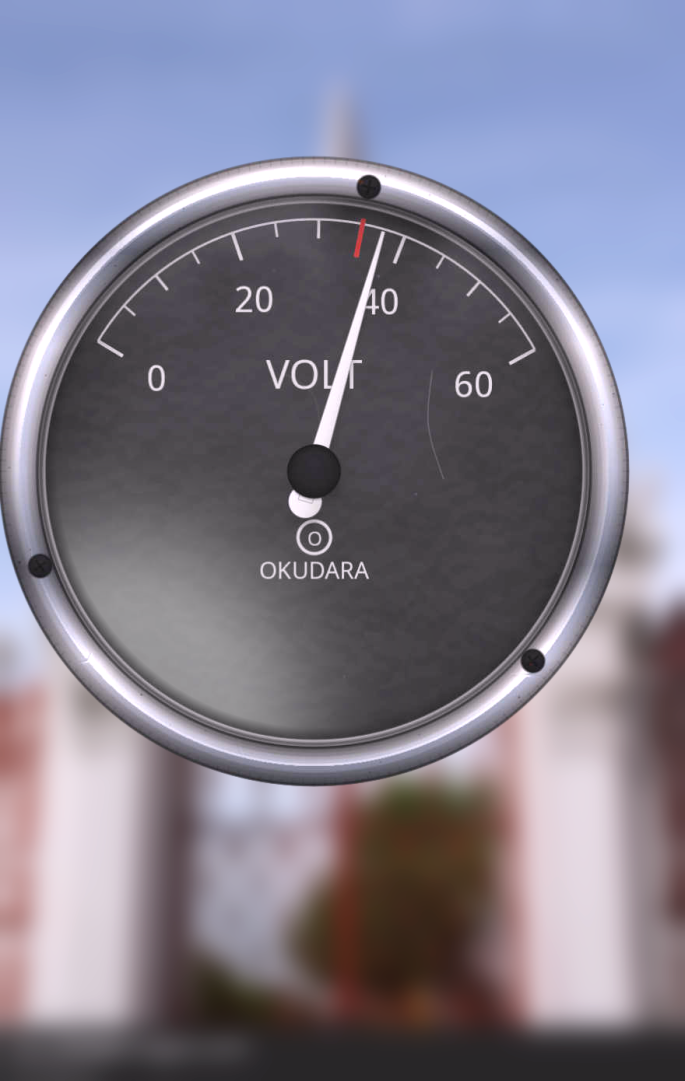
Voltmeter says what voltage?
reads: 37.5 V
